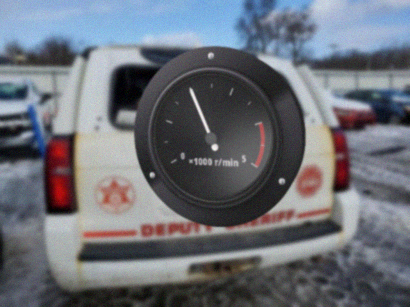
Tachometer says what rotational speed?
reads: 2000 rpm
